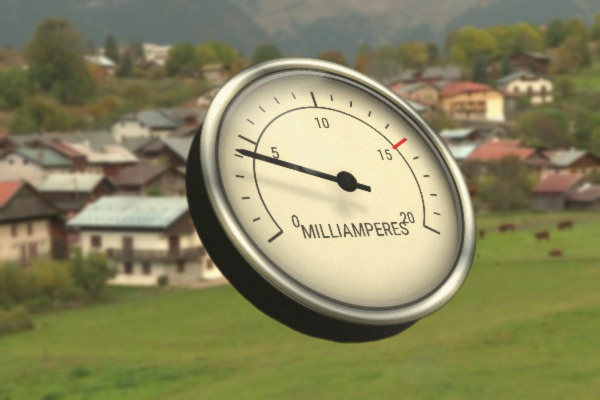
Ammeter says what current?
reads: 4 mA
